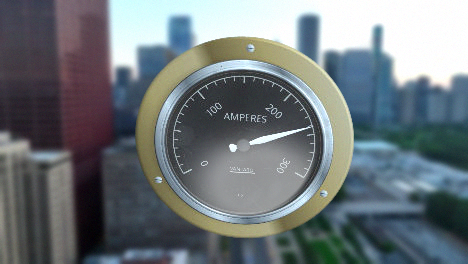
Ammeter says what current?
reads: 240 A
